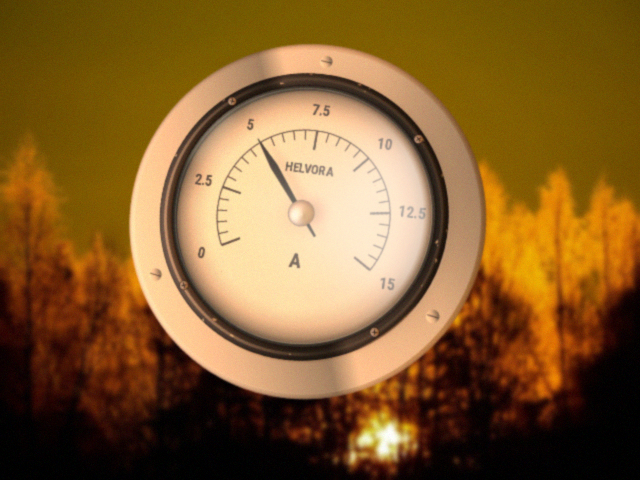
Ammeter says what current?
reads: 5 A
